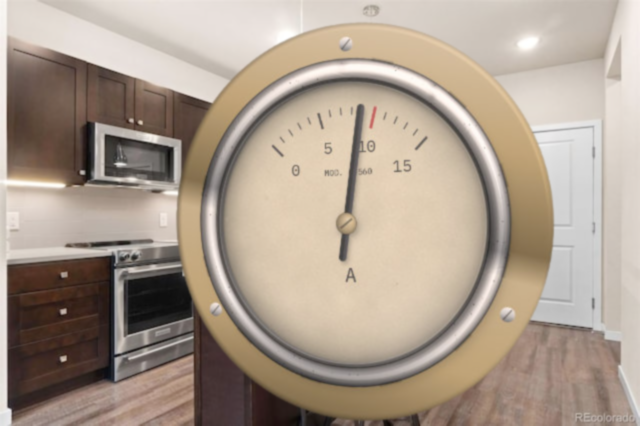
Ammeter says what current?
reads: 9 A
